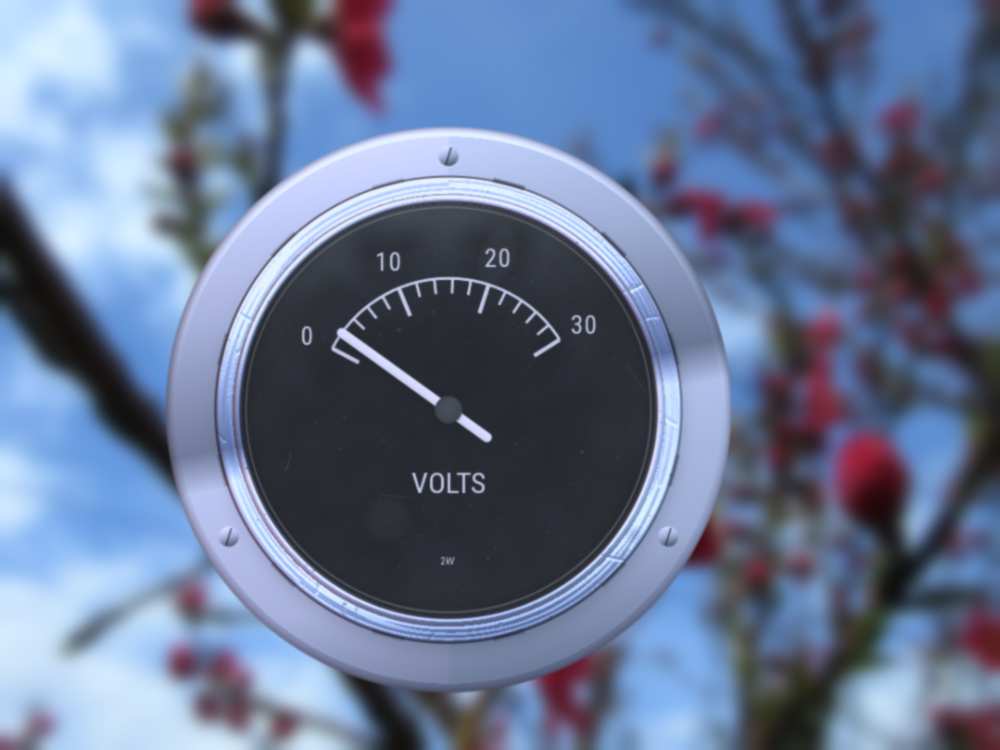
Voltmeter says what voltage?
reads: 2 V
